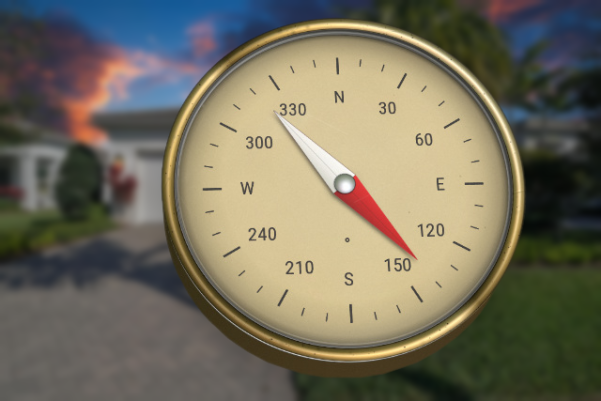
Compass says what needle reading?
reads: 140 °
